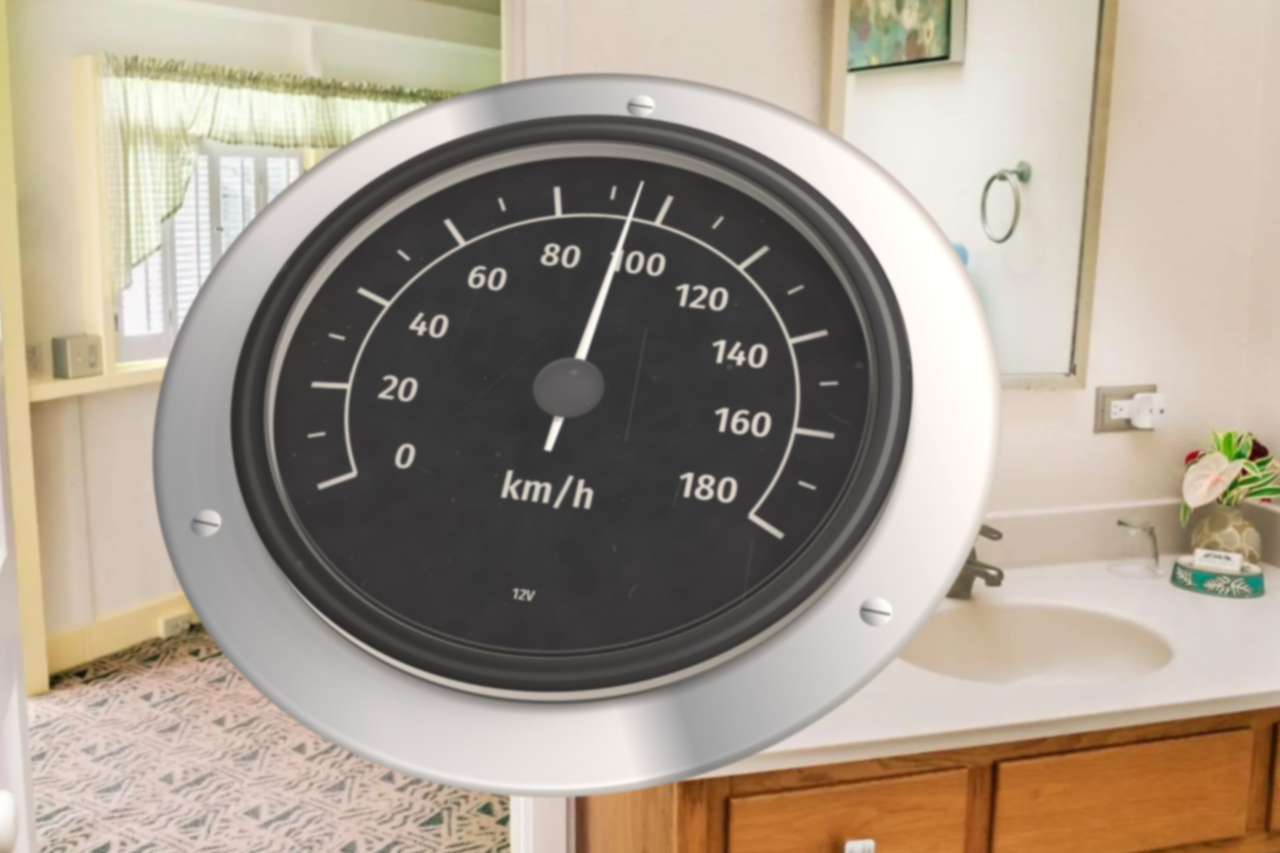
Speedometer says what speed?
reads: 95 km/h
